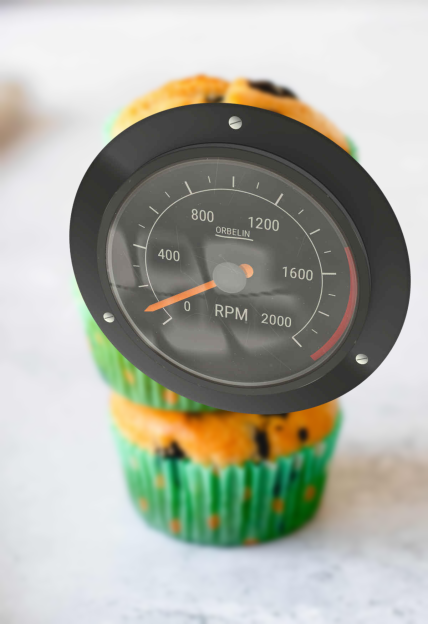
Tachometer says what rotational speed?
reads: 100 rpm
